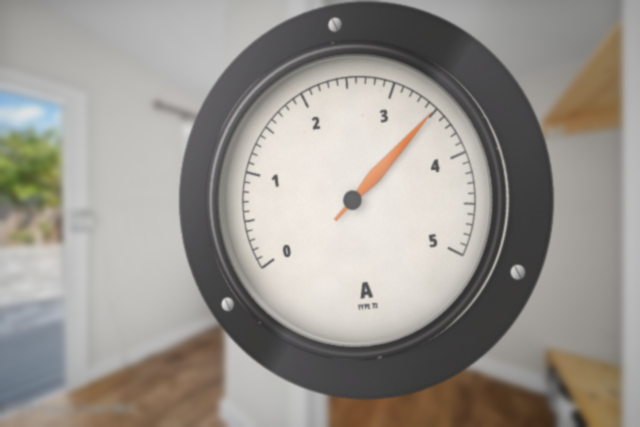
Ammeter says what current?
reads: 3.5 A
